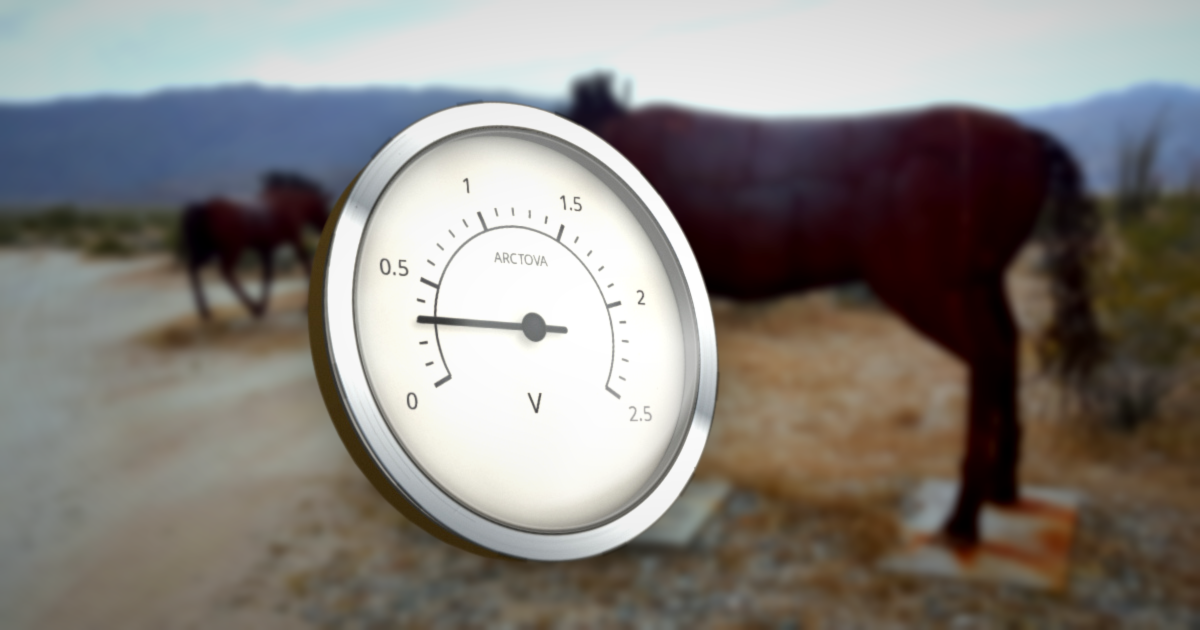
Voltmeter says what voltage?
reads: 0.3 V
